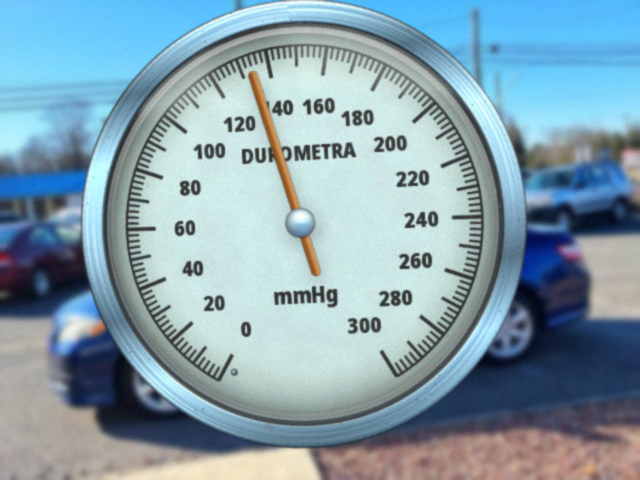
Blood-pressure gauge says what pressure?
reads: 134 mmHg
